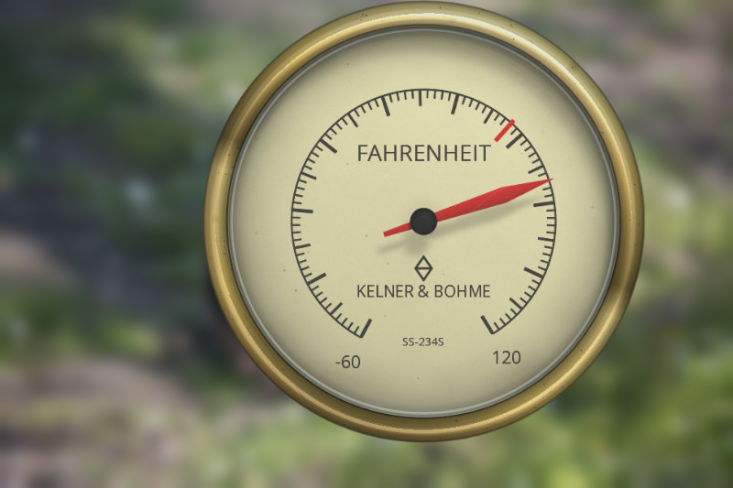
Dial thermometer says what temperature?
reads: 74 °F
